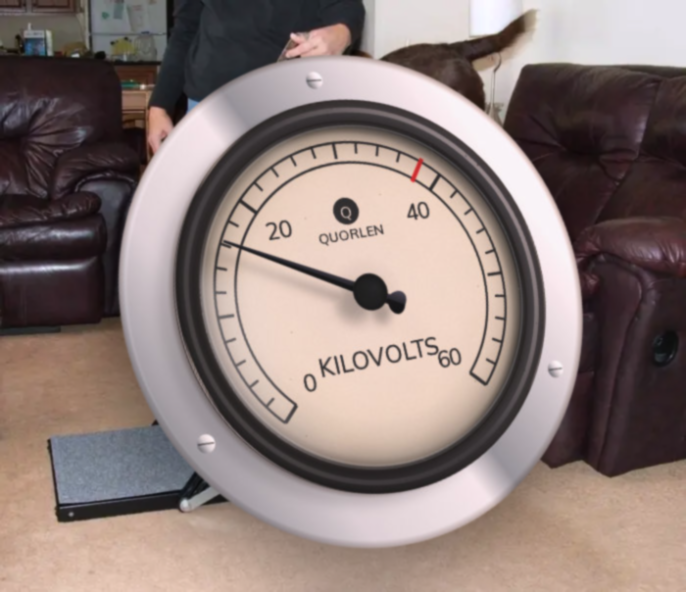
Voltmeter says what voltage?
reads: 16 kV
